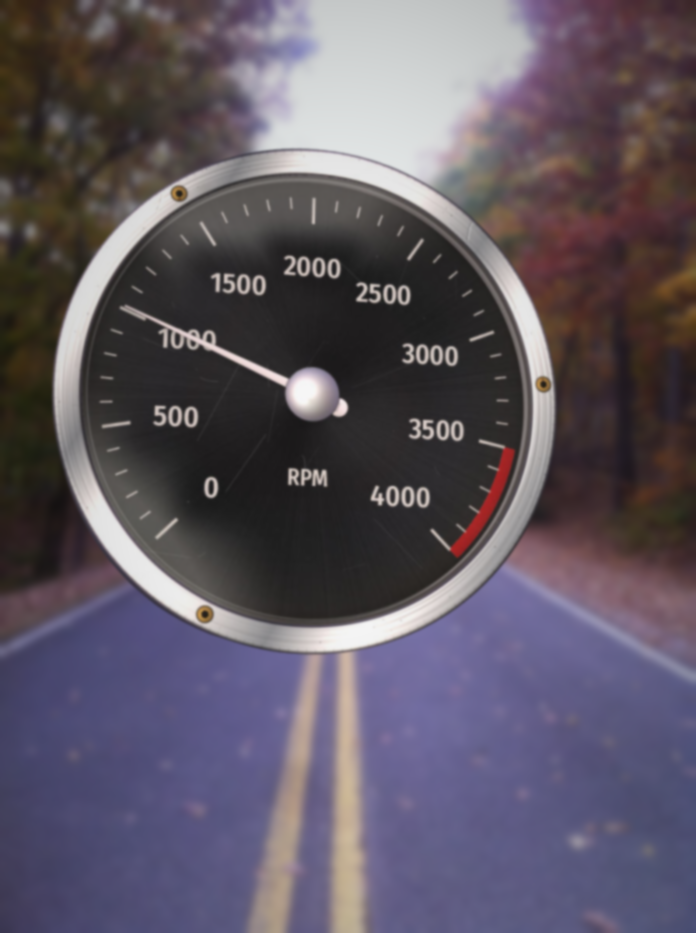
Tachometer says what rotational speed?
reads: 1000 rpm
